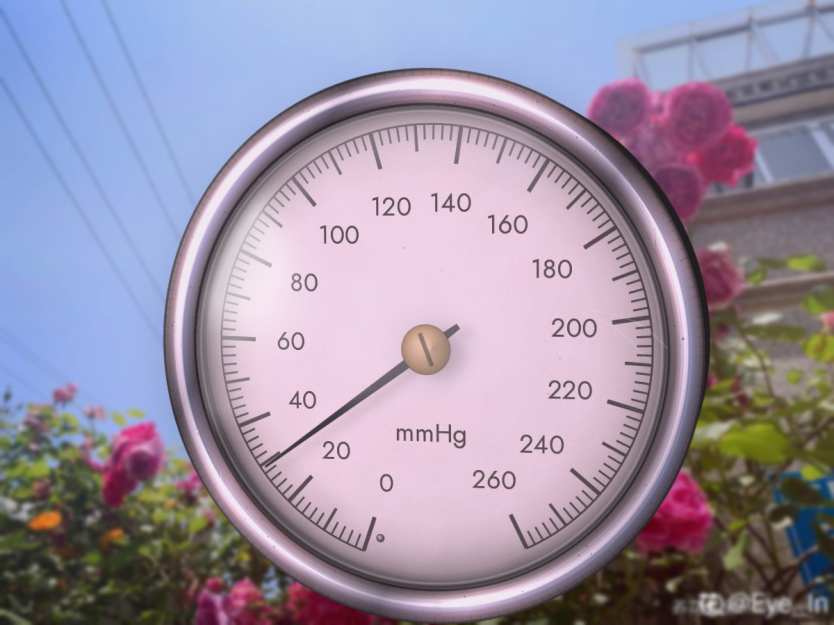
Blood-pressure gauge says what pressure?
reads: 29 mmHg
